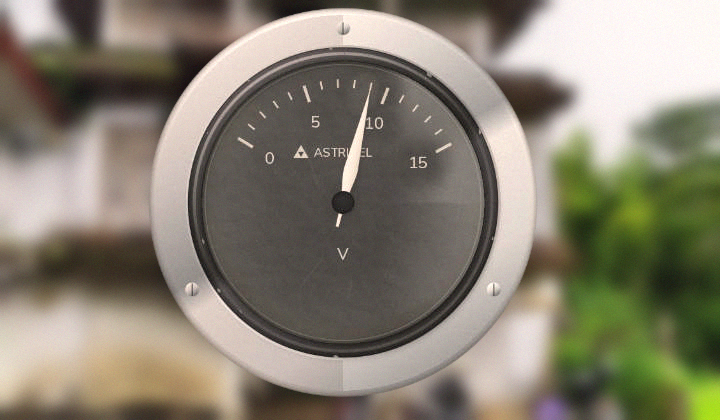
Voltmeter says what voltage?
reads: 9 V
